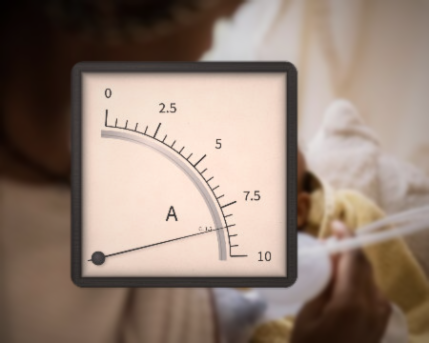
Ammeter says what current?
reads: 8.5 A
